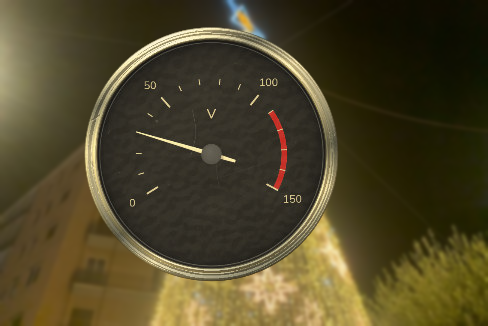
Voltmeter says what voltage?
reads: 30 V
